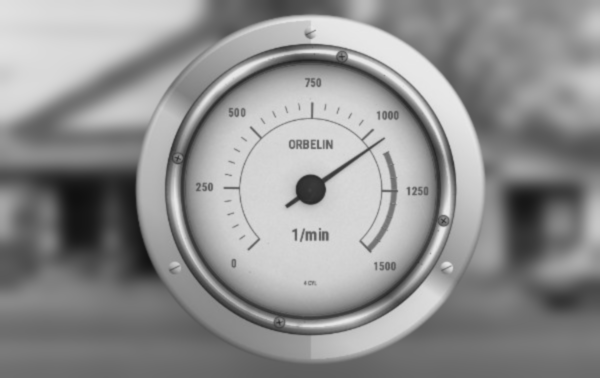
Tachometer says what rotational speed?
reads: 1050 rpm
